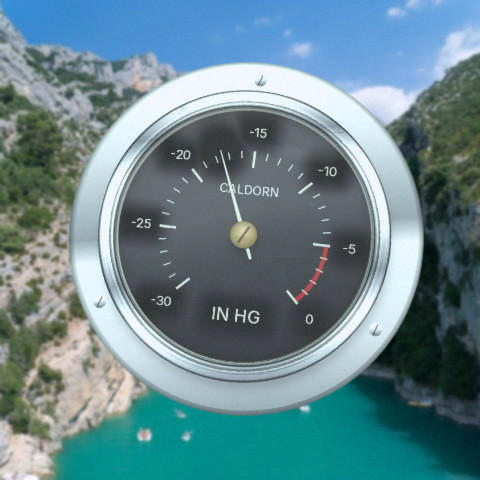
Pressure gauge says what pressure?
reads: -17.5 inHg
